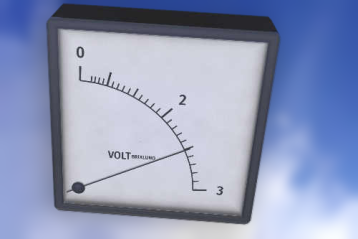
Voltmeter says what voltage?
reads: 2.5 V
